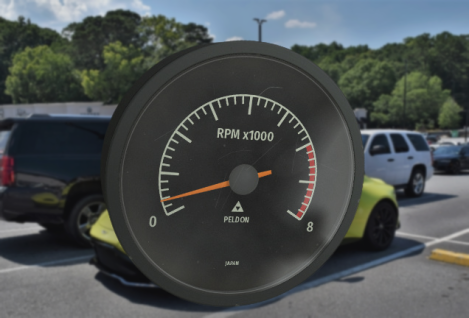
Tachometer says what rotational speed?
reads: 400 rpm
